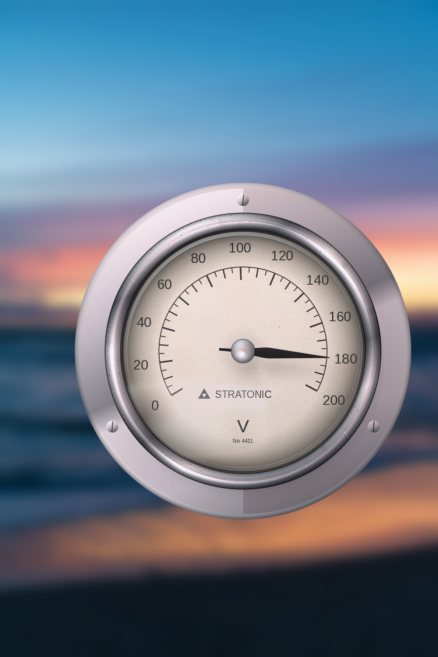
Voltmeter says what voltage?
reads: 180 V
